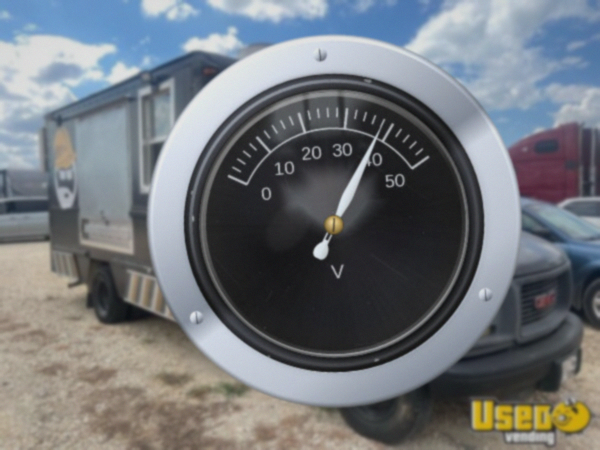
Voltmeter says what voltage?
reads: 38 V
